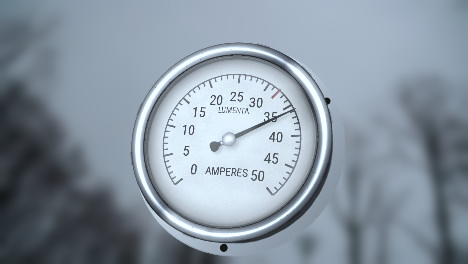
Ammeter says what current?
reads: 36 A
